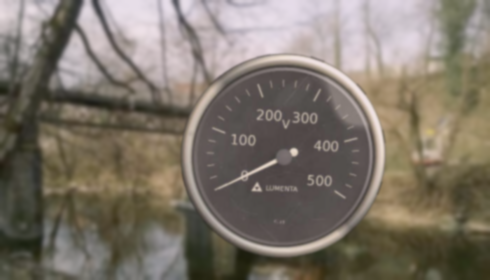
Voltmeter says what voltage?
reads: 0 V
